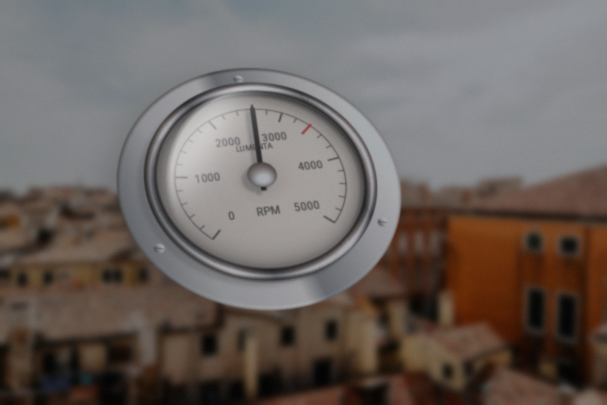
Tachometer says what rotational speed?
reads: 2600 rpm
